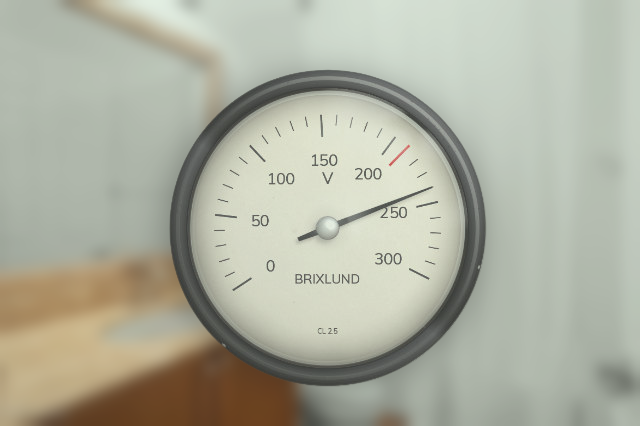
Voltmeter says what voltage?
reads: 240 V
